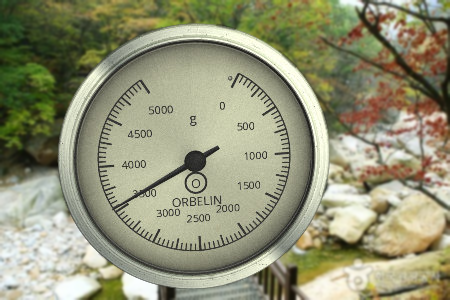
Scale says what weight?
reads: 3550 g
